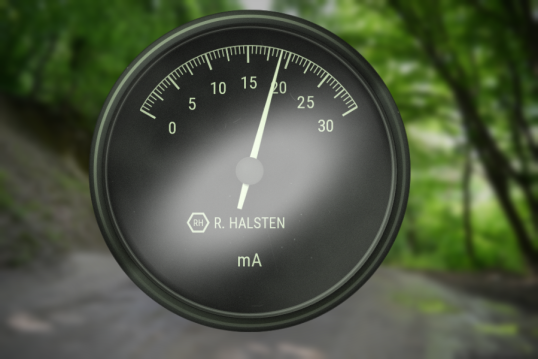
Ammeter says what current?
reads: 19 mA
